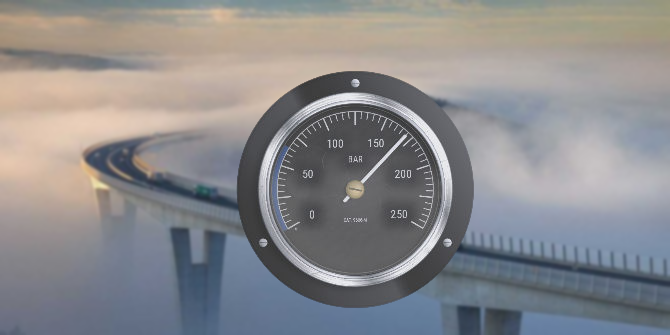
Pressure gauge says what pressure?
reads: 170 bar
